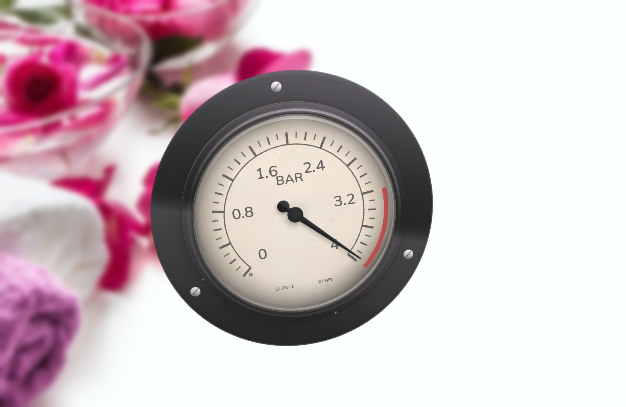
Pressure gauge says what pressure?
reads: 3.95 bar
